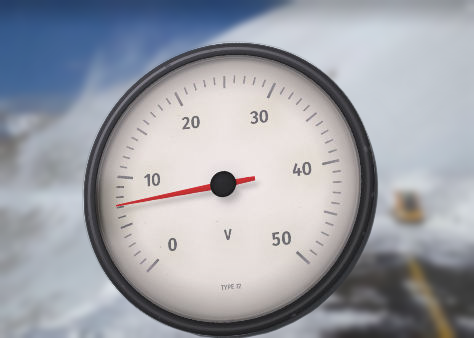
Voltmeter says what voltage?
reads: 7 V
